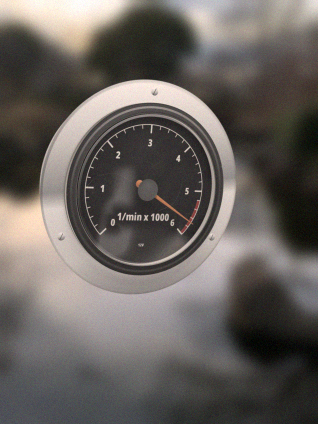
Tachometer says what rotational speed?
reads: 5700 rpm
